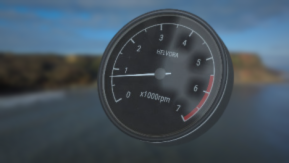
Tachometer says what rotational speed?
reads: 750 rpm
